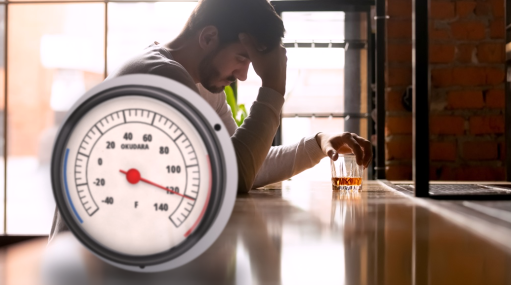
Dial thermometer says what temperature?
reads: 120 °F
